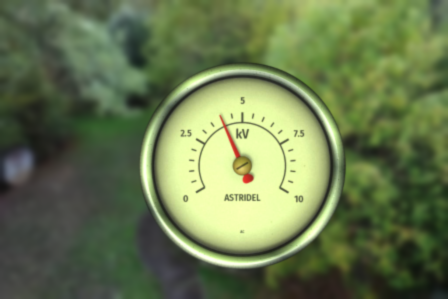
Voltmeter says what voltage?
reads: 4 kV
